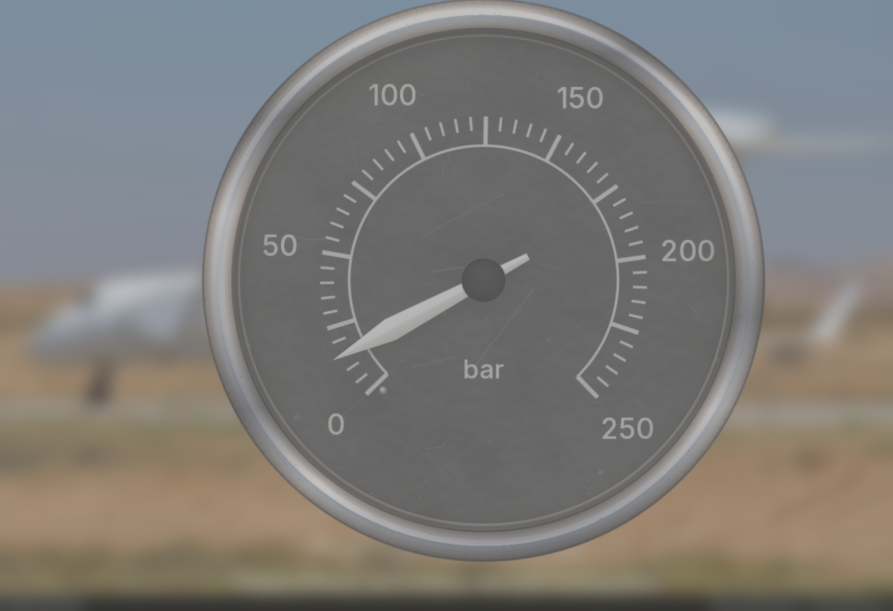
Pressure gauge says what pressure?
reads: 15 bar
